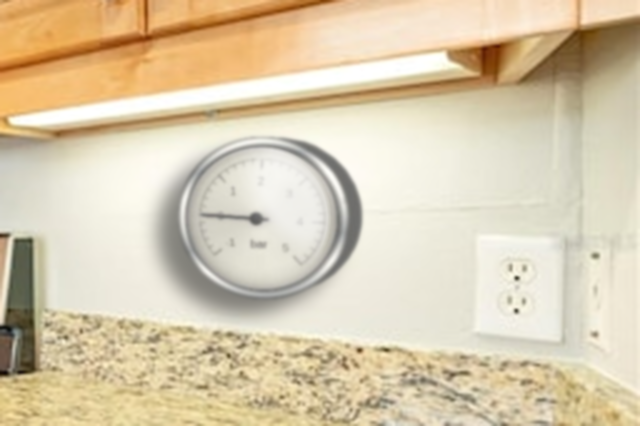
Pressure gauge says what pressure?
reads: 0 bar
